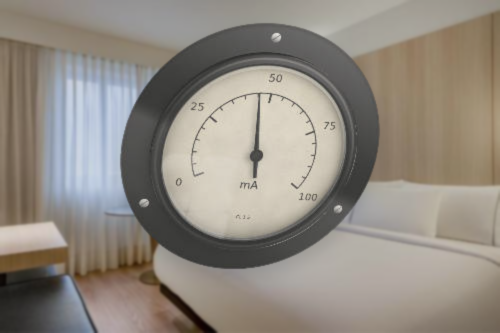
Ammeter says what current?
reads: 45 mA
